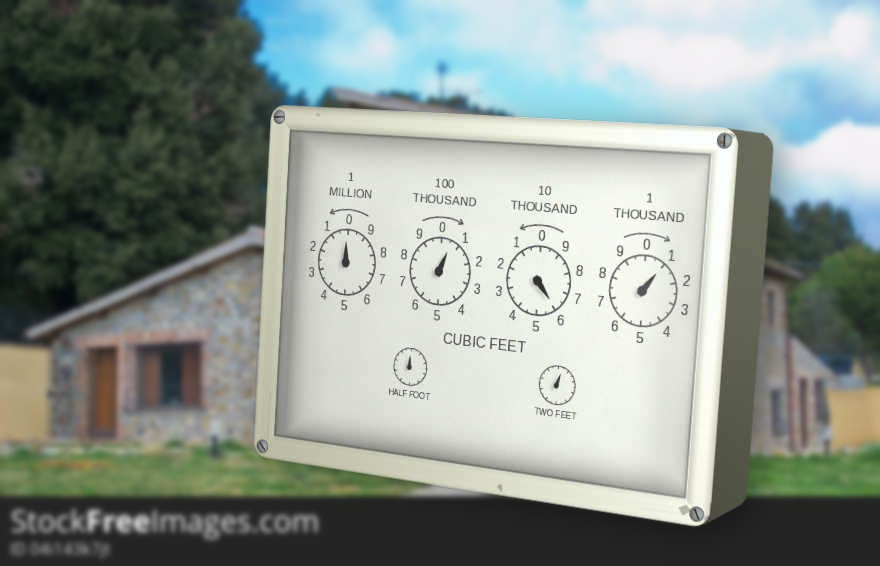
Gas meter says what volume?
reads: 6100 ft³
